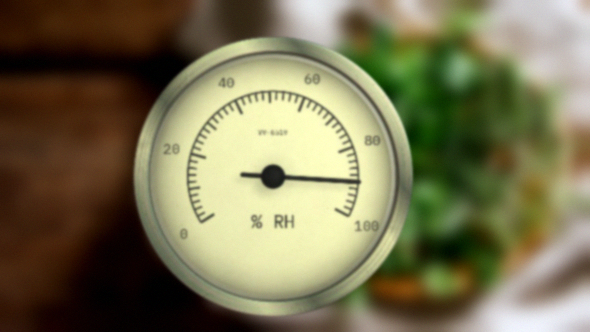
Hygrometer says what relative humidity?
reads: 90 %
